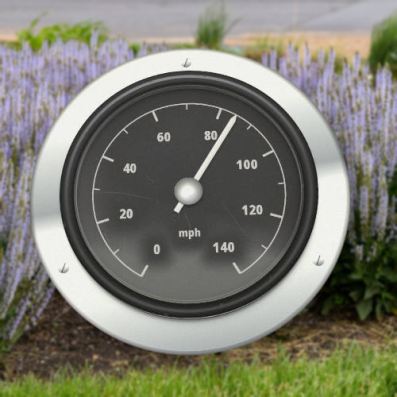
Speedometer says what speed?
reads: 85 mph
